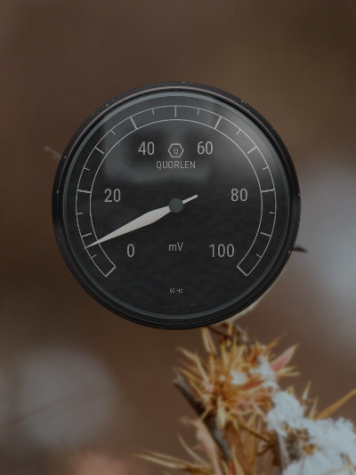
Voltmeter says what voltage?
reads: 7.5 mV
